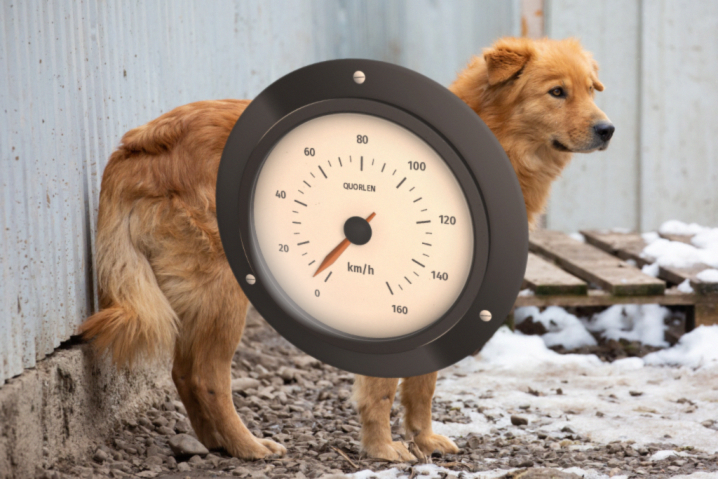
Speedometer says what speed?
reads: 5 km/h
